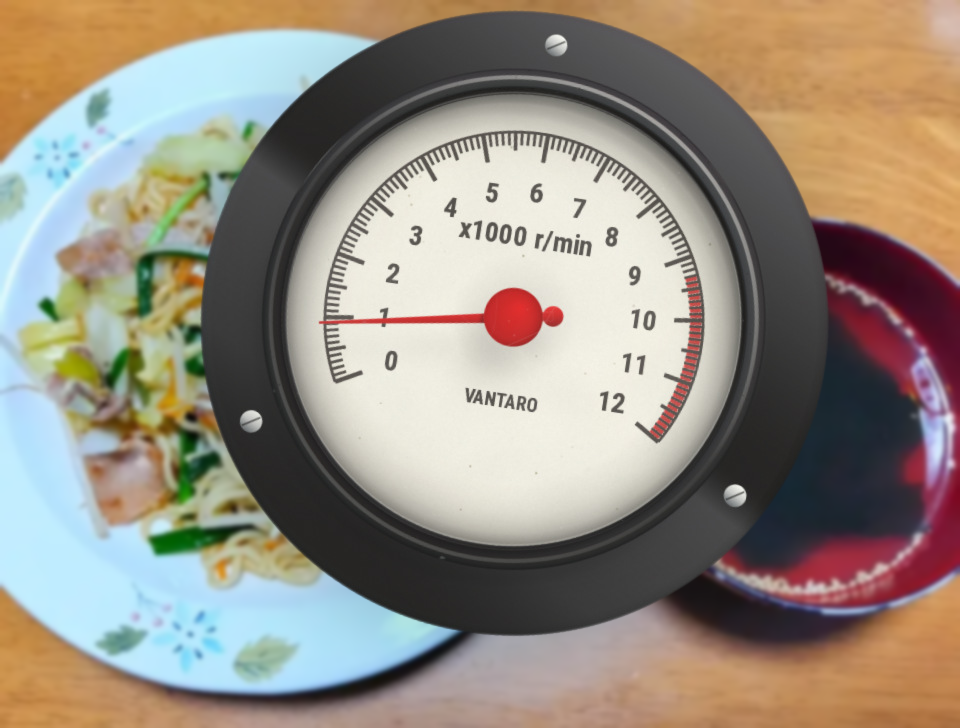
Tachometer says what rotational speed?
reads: 900 rpm
